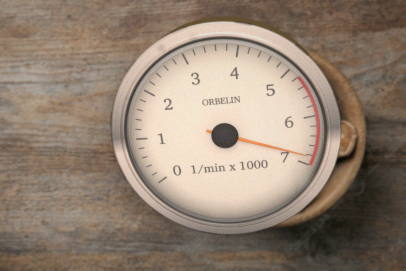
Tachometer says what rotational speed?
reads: 6800 rpm
